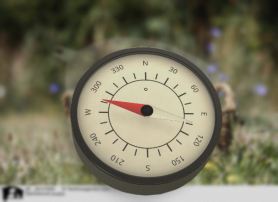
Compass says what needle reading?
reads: 285 °
